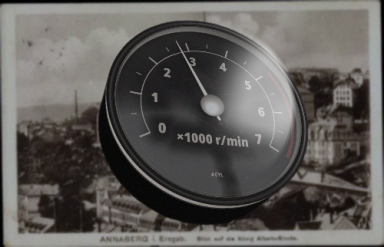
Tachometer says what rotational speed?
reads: 2750 rpm
